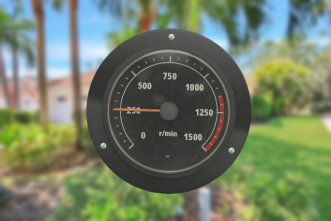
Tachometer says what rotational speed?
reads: 250 rpm
